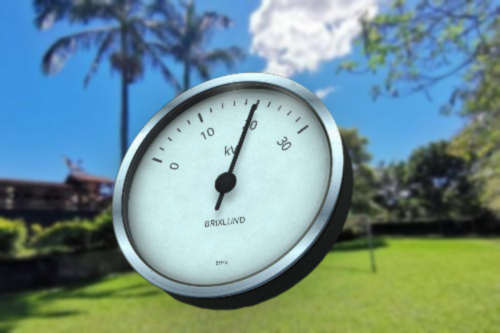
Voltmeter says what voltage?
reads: 20 kV
